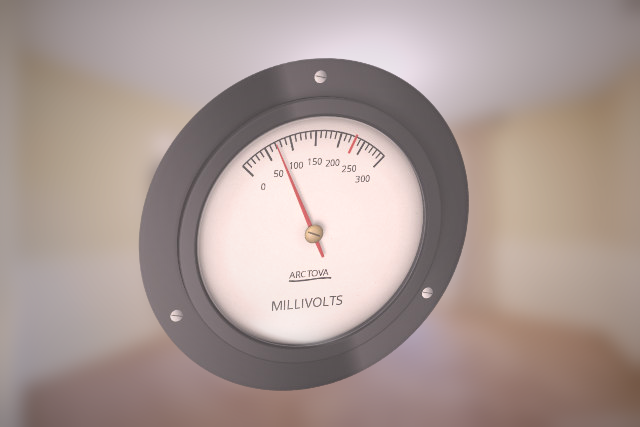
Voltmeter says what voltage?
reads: 70 mV
